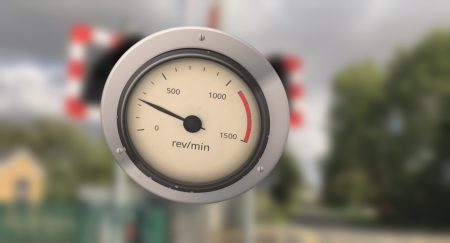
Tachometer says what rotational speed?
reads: 250 rpm
